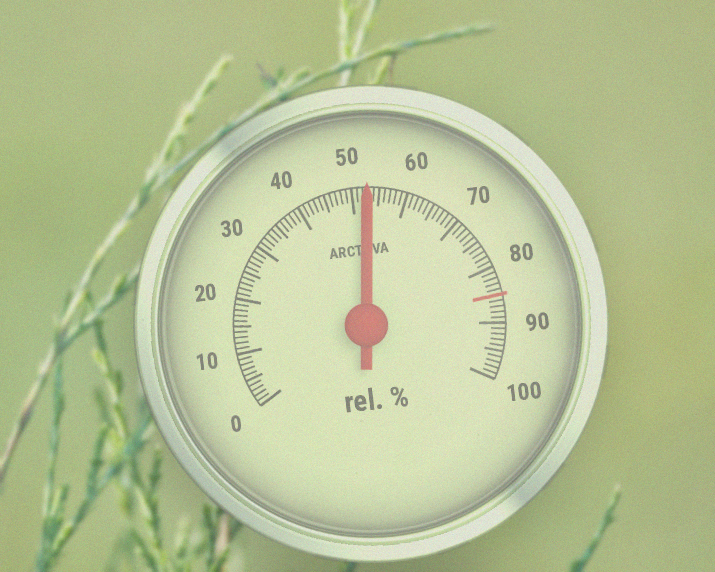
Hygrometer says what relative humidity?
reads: 53 %
